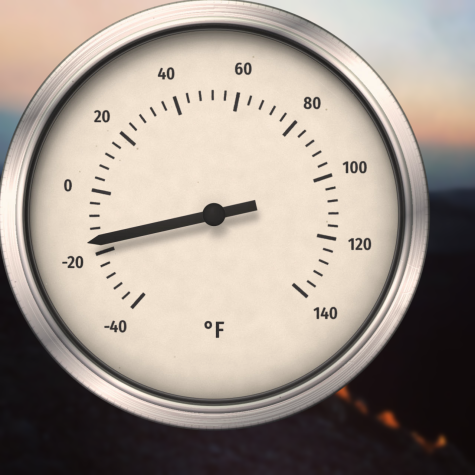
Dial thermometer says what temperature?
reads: -16 °F
